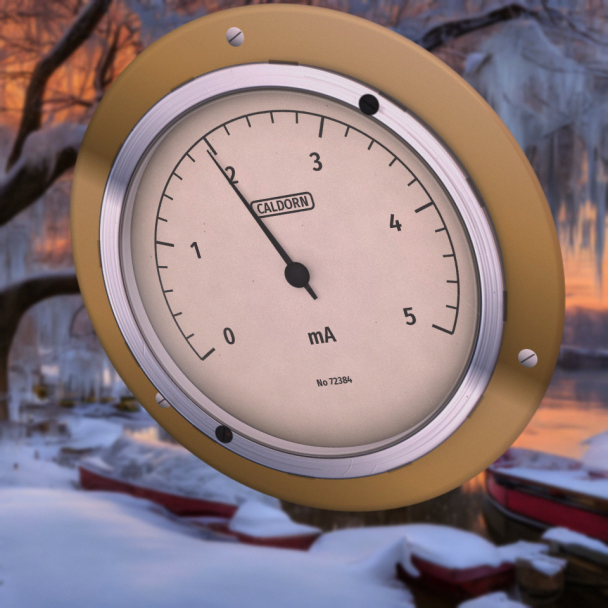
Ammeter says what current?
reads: 2 mA
